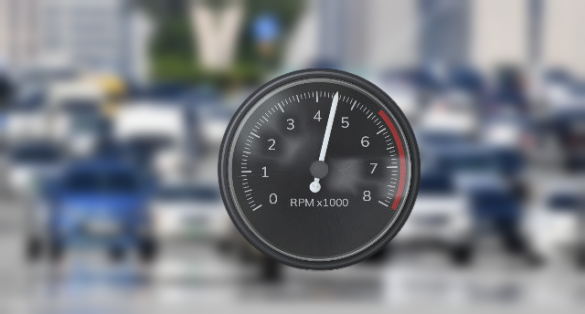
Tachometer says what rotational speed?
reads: 4500 rpm
